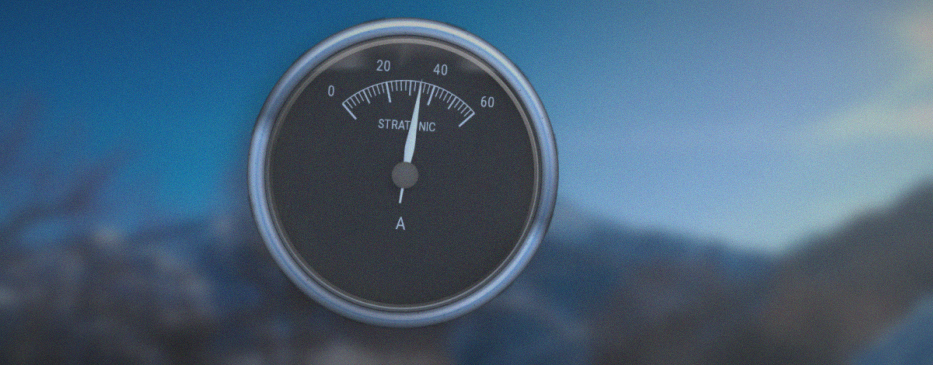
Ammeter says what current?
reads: 34 A
